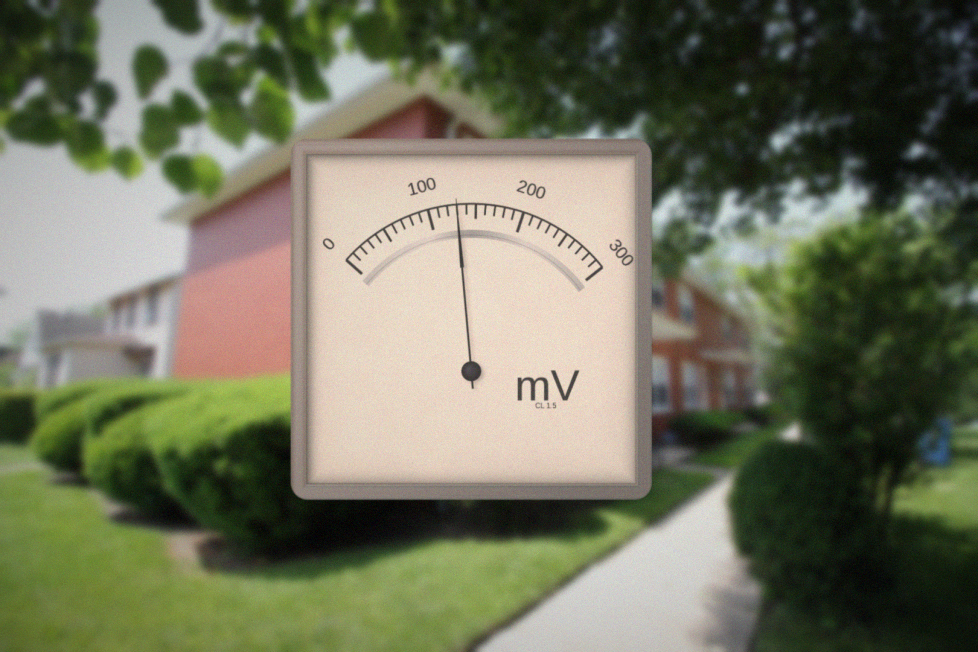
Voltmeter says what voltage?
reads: 130 mV
